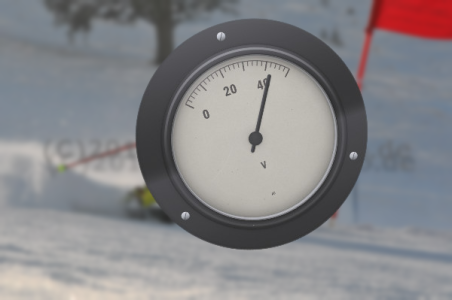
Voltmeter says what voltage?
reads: 42 V
